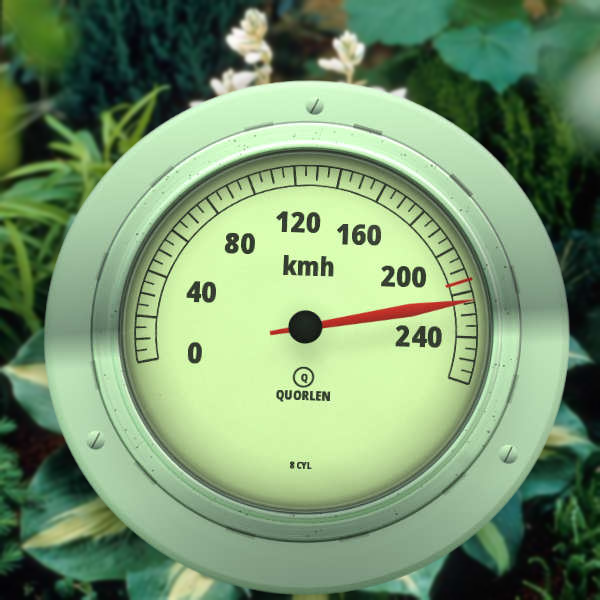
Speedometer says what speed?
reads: 225 km/h
